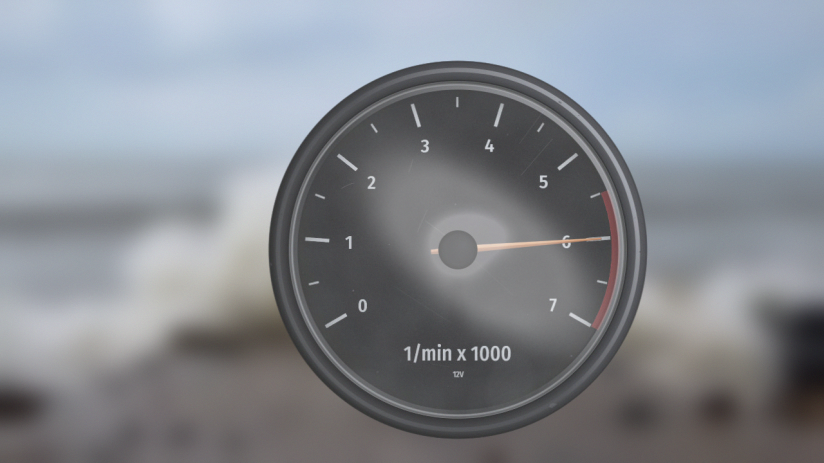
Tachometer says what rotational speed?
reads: 6000 rpm
